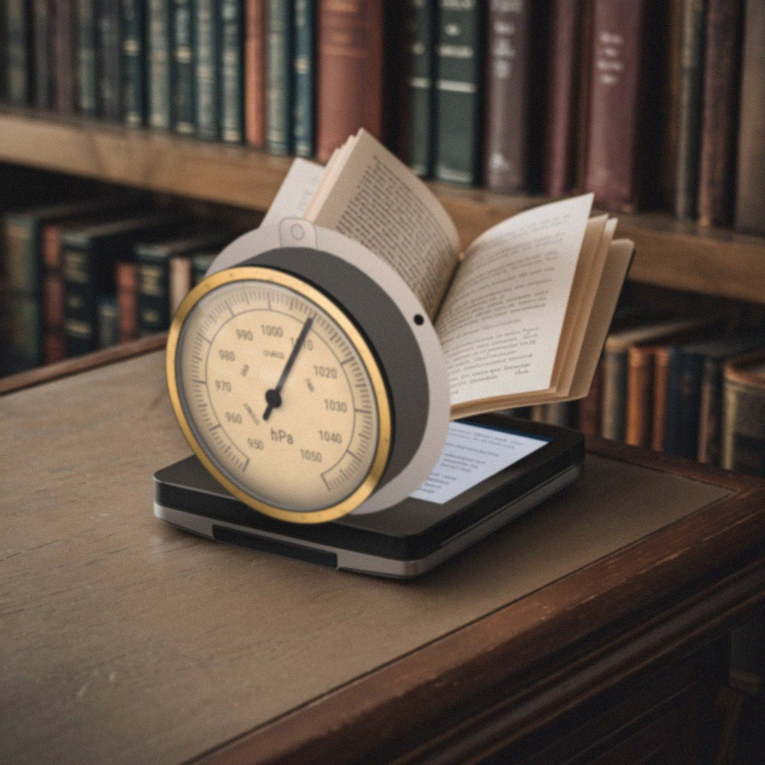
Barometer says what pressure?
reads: 1010 hPa
